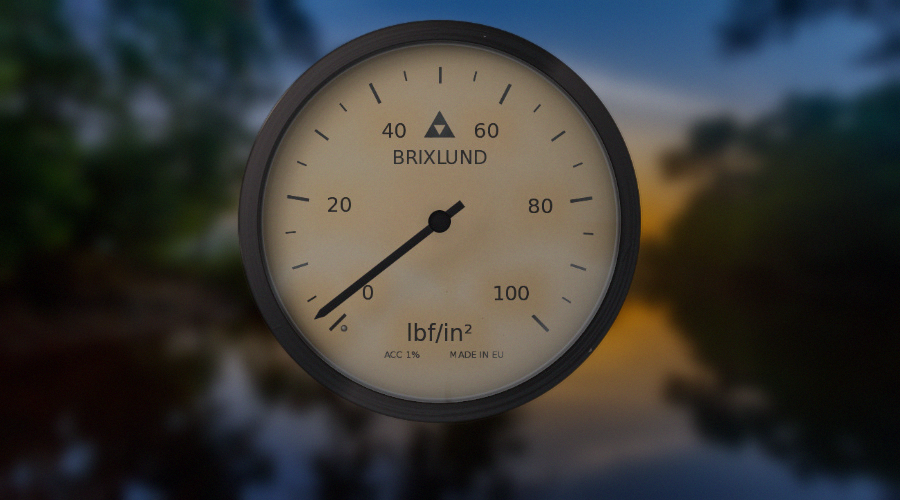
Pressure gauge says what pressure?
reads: 2.5 psi
